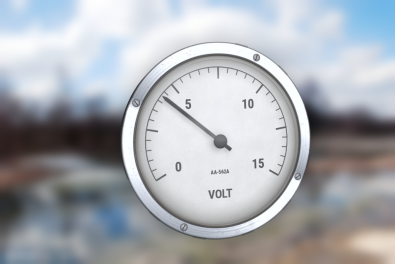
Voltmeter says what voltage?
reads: 4.25 V
